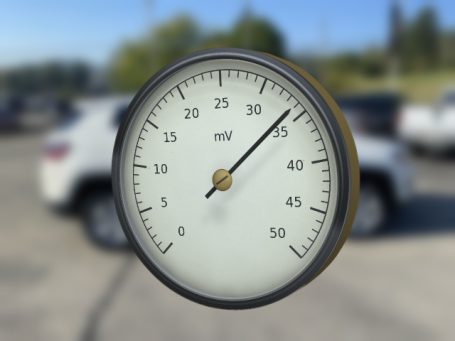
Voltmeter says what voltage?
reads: 34 mV
